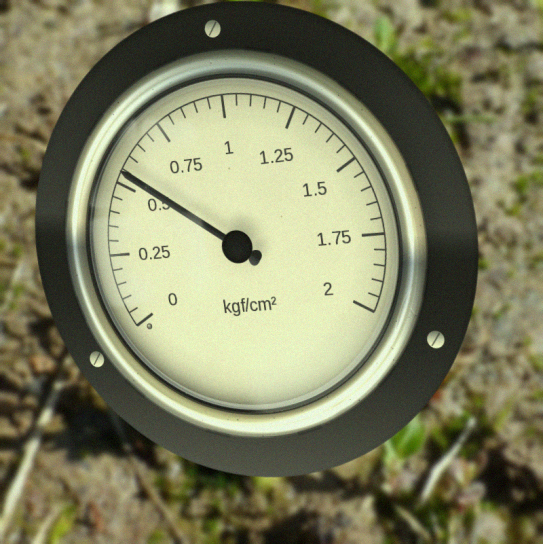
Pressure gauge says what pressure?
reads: 0.55 kg/cm²
